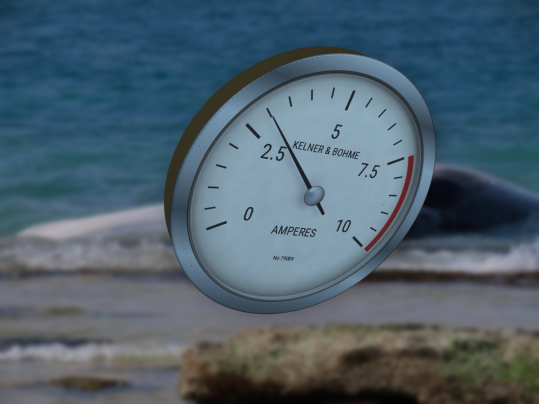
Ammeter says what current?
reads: 3 A
